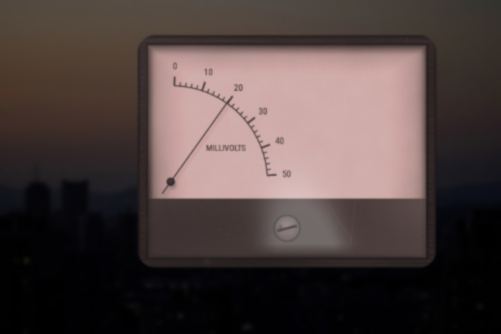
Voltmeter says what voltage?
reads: 20 mV
